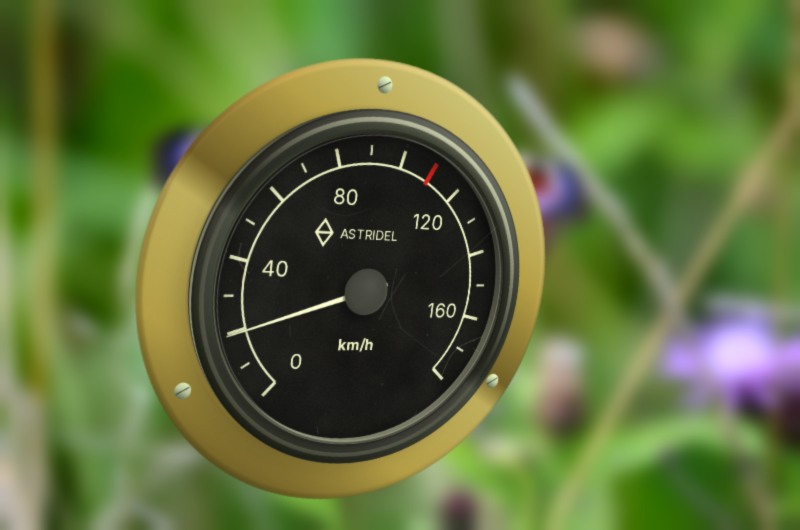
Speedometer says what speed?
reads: 20 km/h
